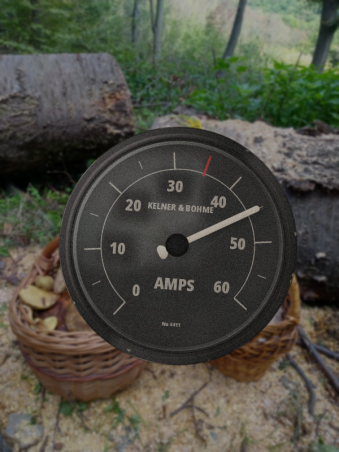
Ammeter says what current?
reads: 45 A
